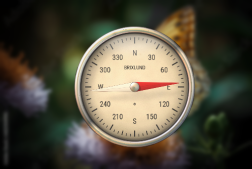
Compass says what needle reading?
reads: 85 °
